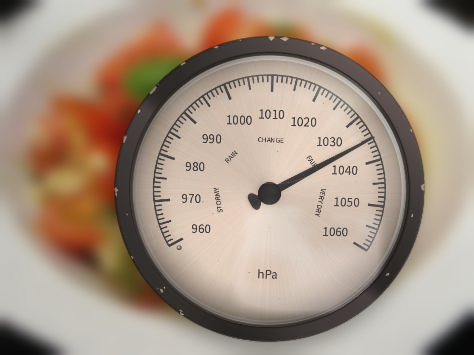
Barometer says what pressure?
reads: 1035 hPa
